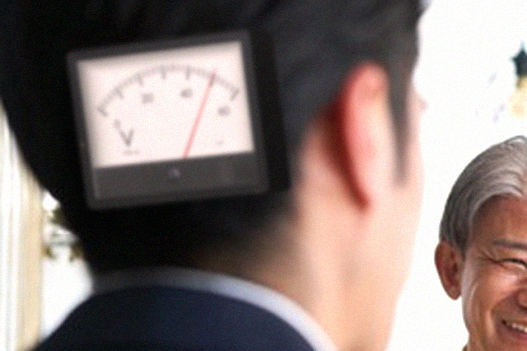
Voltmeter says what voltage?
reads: 50 V
